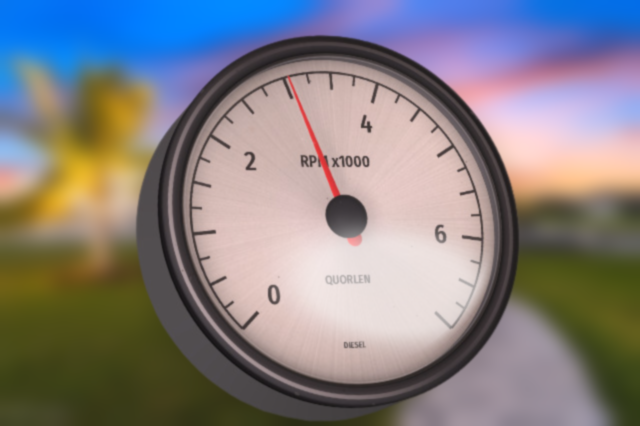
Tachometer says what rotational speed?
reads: 3000 rpm
